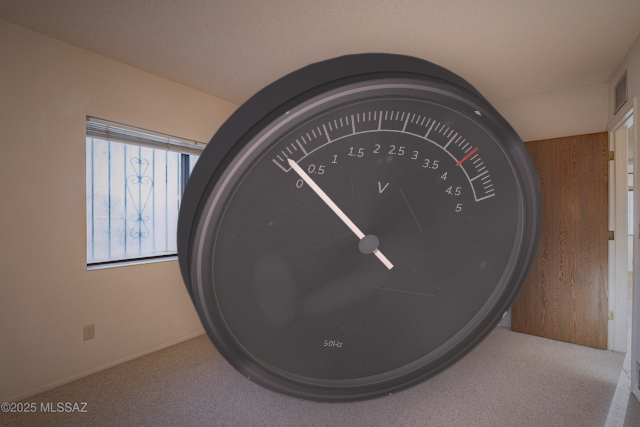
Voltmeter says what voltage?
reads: 0.2 V
